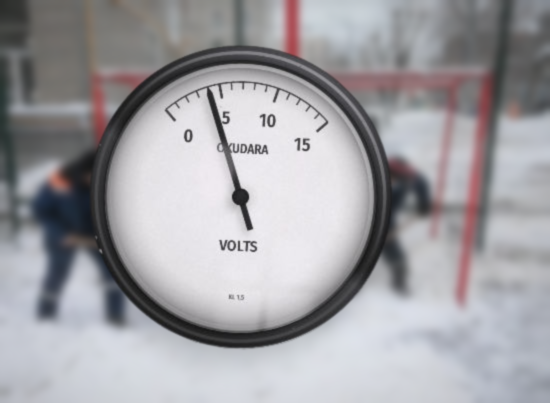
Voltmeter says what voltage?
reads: 4 V
